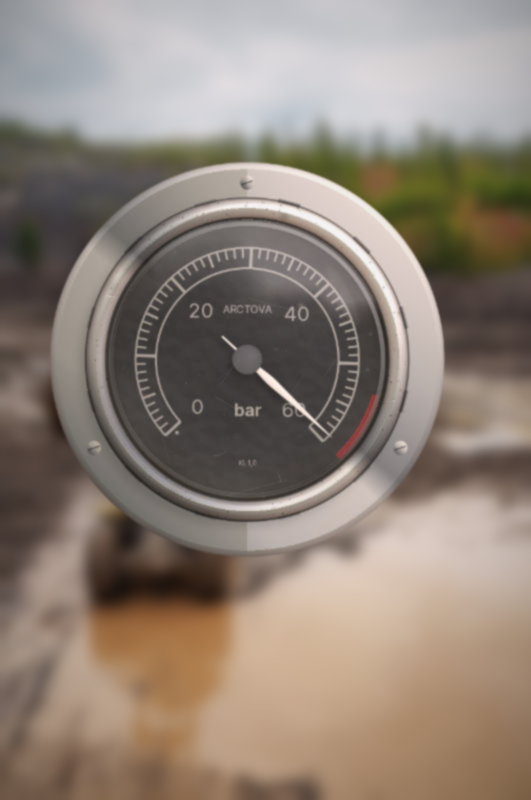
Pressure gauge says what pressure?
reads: 59 bar
